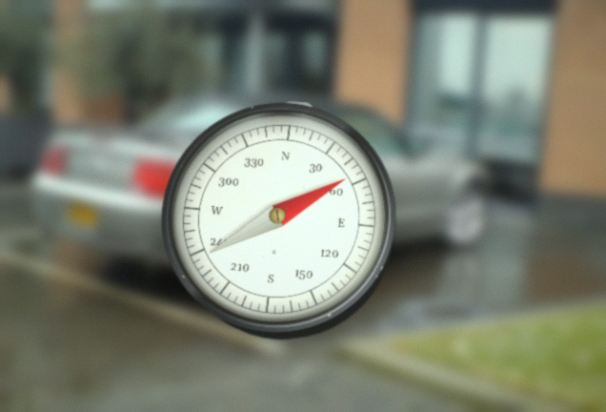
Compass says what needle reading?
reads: 55 °
